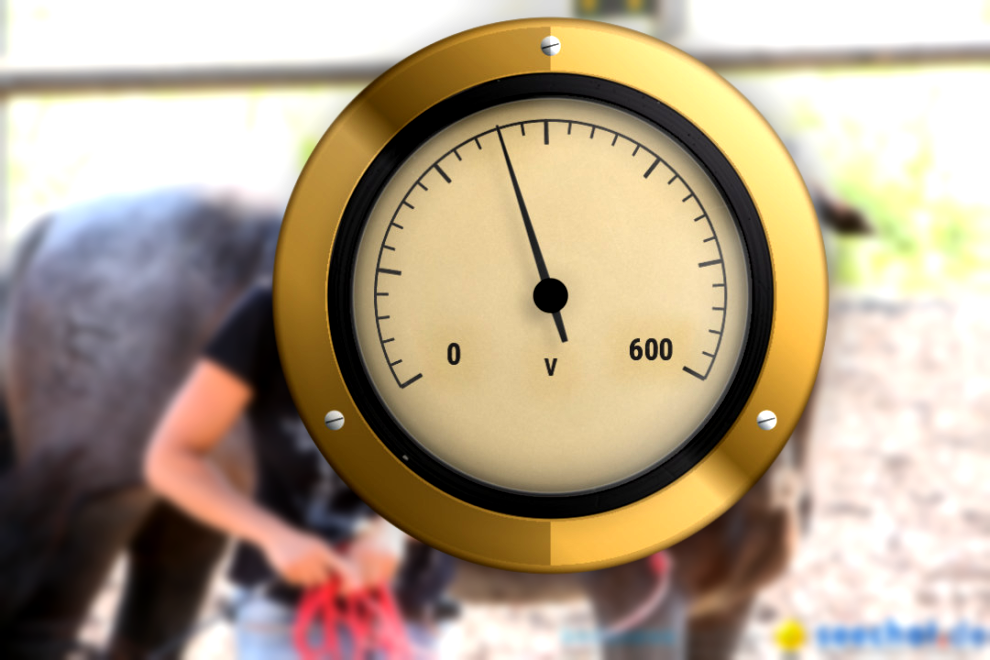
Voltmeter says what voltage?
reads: 260 V
